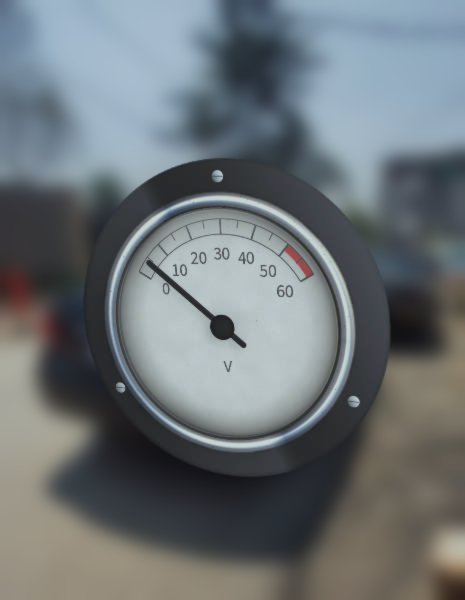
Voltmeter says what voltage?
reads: 5 V
